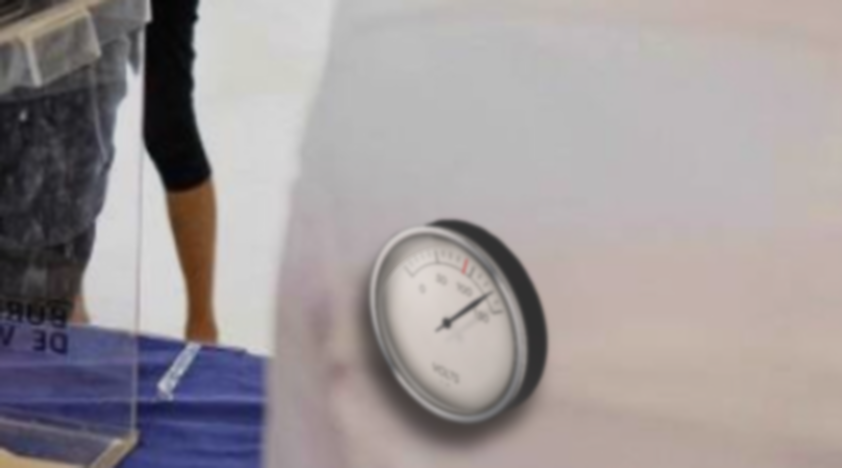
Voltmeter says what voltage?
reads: 130 V
